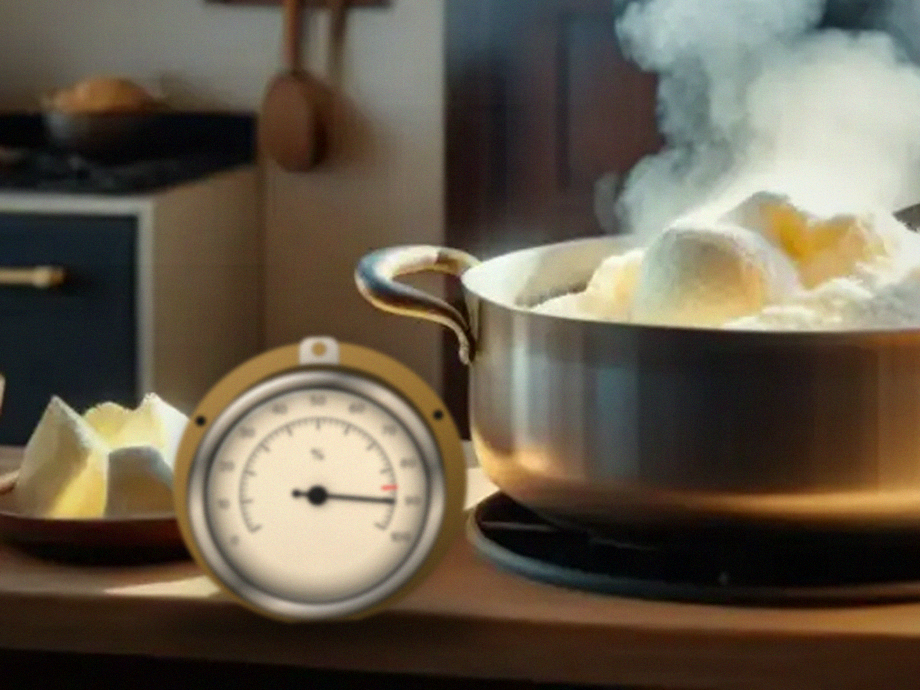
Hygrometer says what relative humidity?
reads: 90 %
